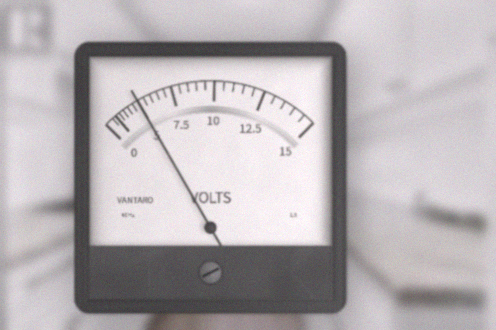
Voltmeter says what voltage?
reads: 5 V
